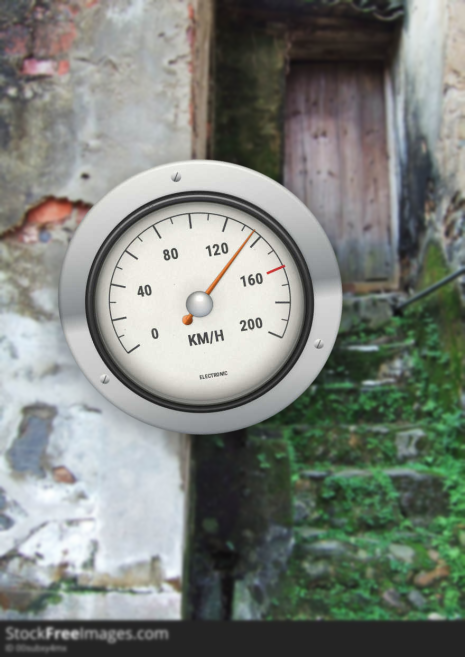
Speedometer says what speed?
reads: 135 km/h
